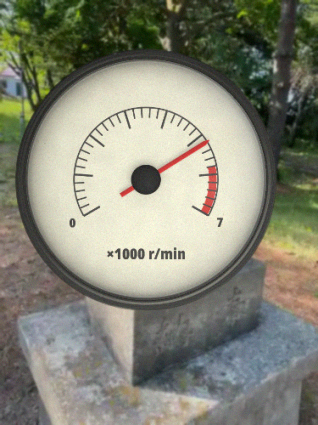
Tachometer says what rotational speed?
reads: 5200 rpm
